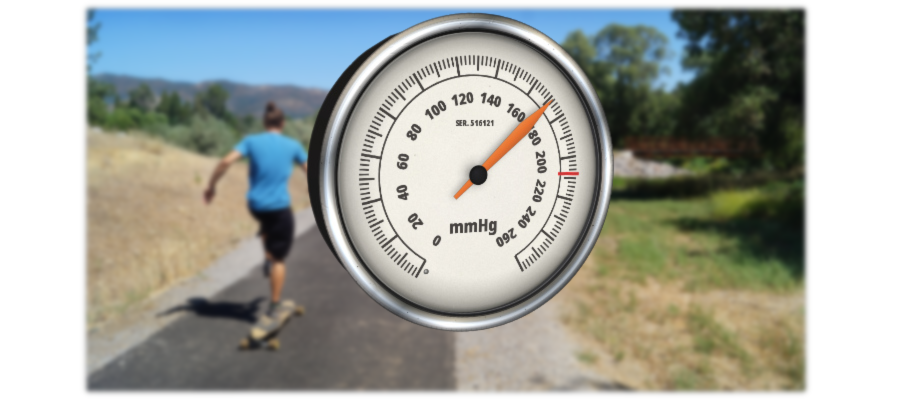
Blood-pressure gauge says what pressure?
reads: 170 mmHg
